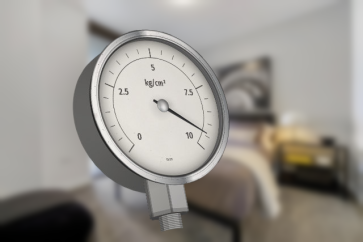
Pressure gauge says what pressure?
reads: 9.5 kg/cm²
